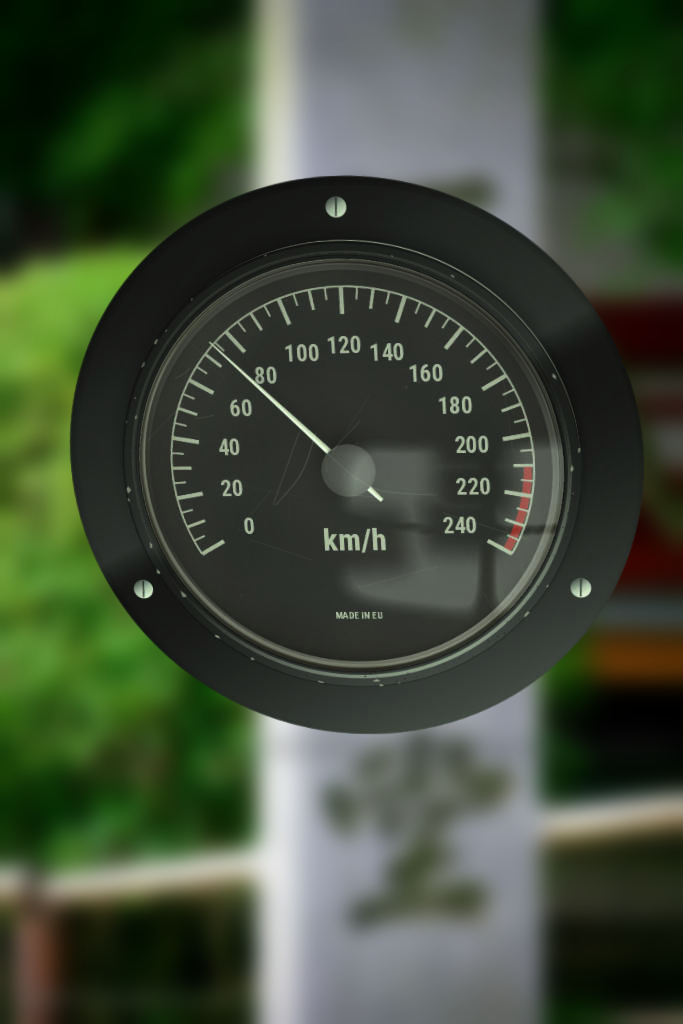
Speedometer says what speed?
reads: 75 km/h
